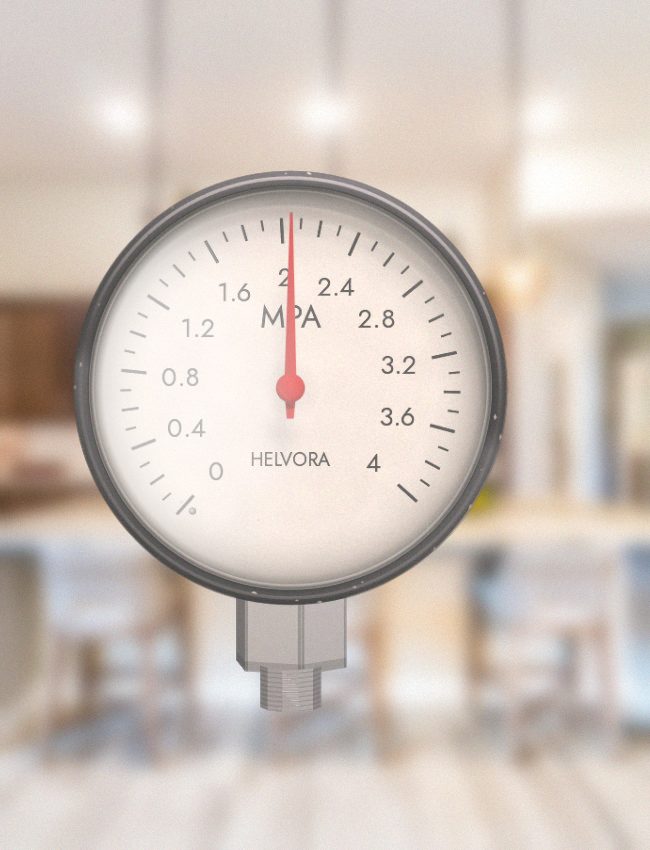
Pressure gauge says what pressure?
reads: 2.05 MPa
